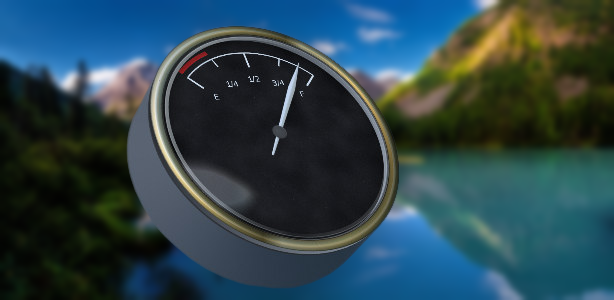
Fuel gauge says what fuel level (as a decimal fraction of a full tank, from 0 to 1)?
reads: 0.875
